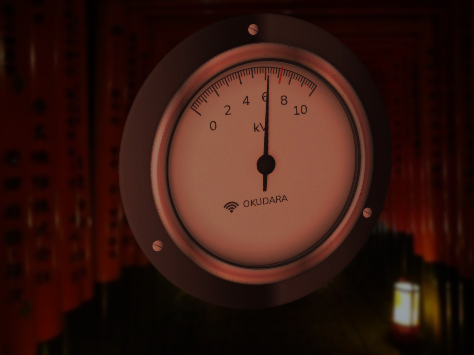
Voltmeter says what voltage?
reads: 6 kV
